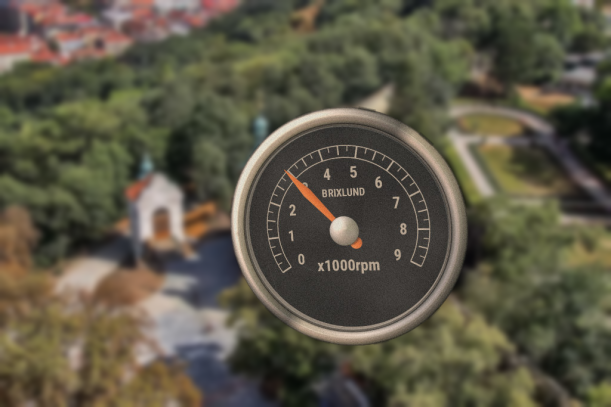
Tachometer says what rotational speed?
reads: 3000 rpm
